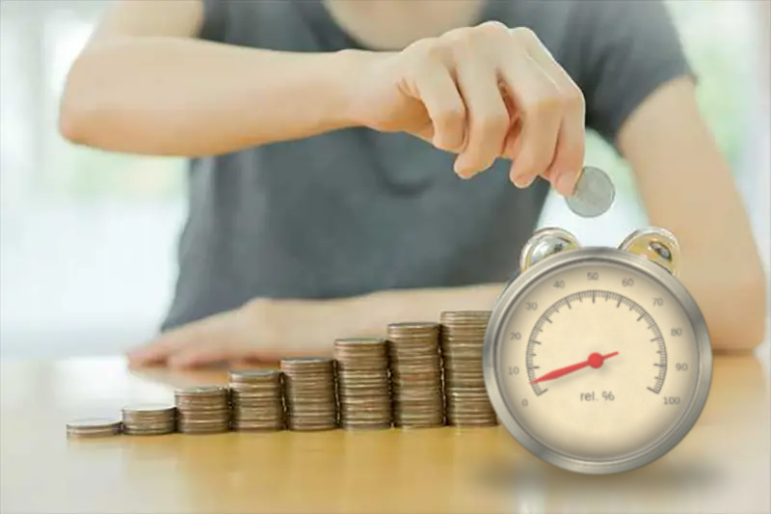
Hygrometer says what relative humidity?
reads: 5 %
